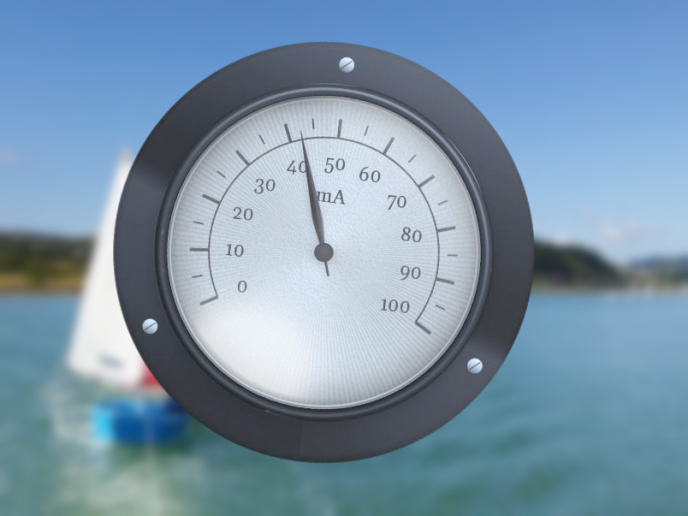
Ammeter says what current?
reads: 42.5 mA
